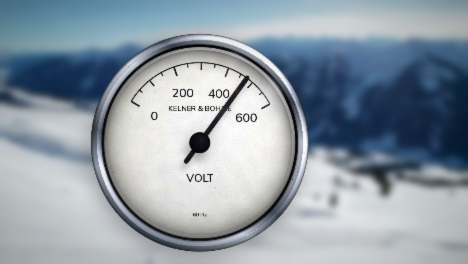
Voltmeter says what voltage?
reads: 475 V
